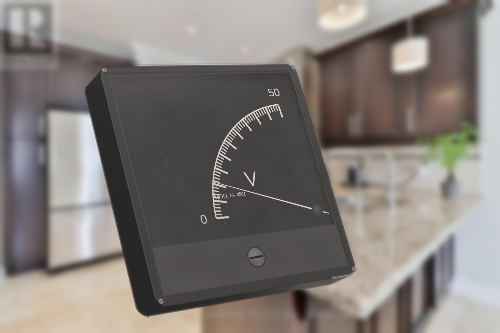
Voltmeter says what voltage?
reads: 10 V
